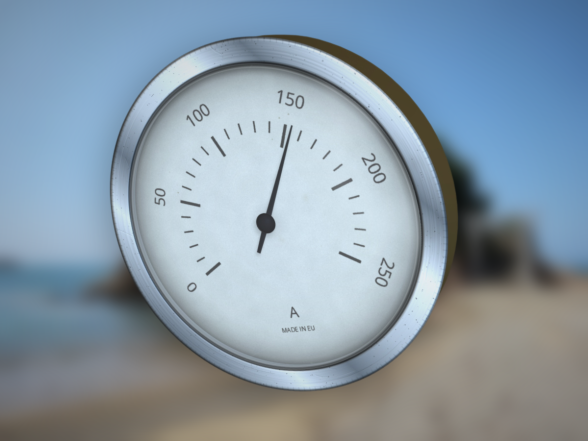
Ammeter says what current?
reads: 155 A
